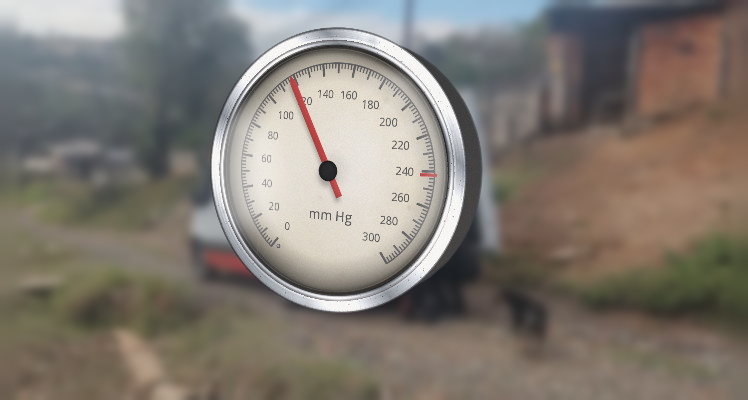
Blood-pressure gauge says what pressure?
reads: 120 mmHg
